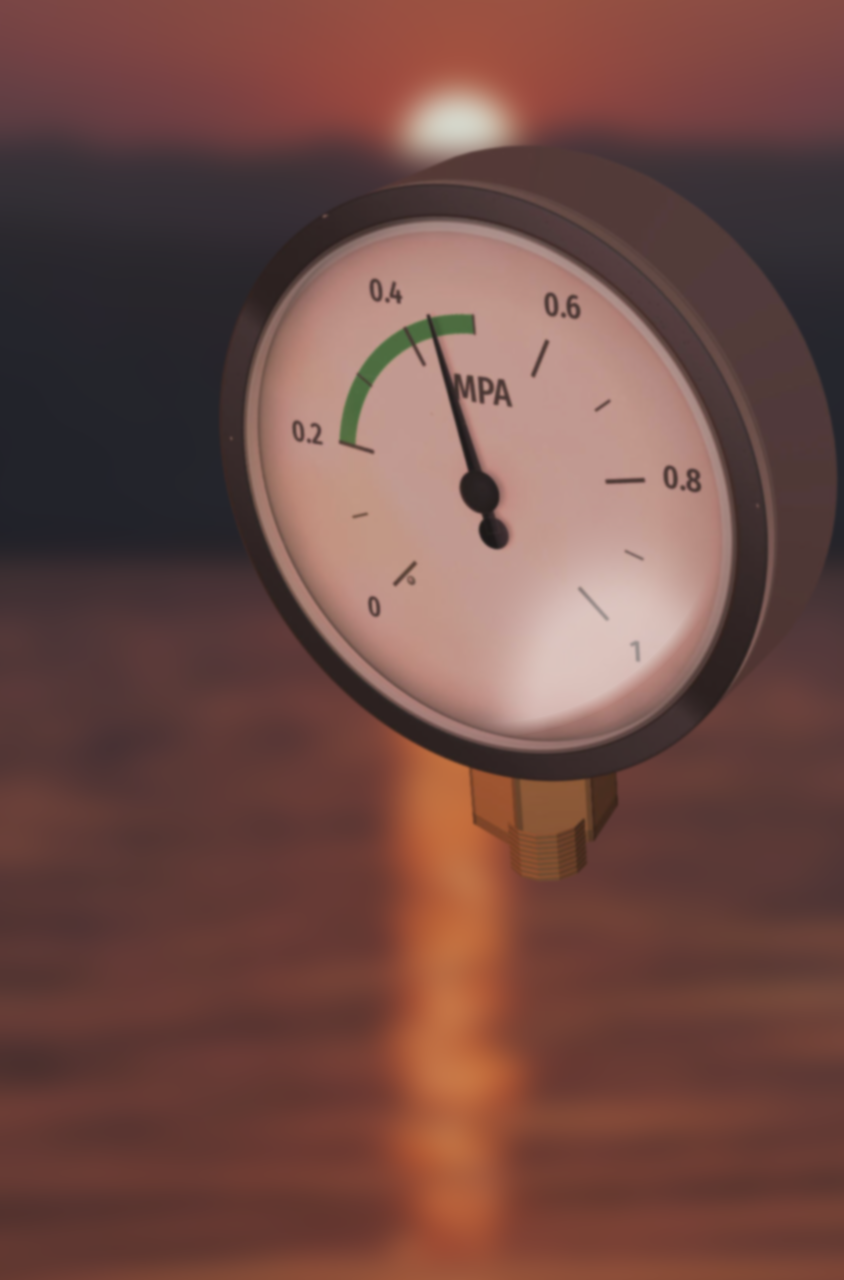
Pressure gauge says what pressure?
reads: 0.45 MPa
